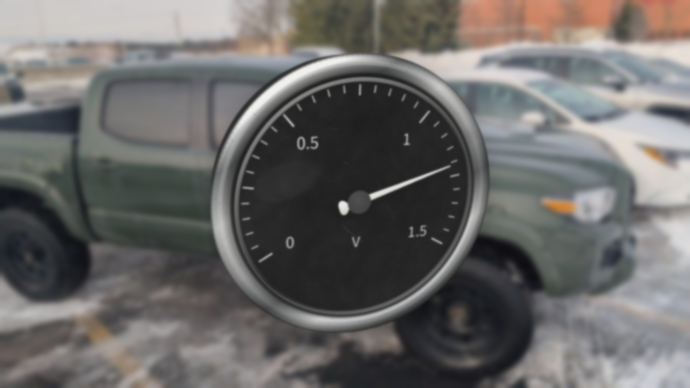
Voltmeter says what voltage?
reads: 1.2 V
